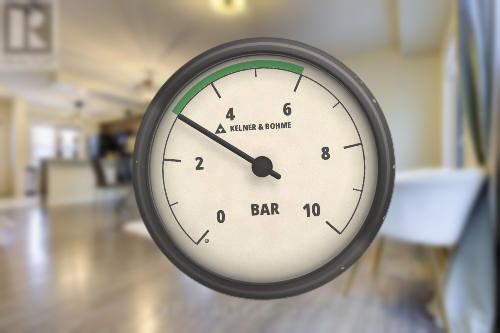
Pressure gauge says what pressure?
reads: 3 bar
